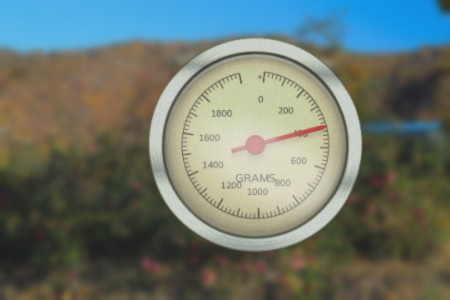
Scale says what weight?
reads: 400 g
